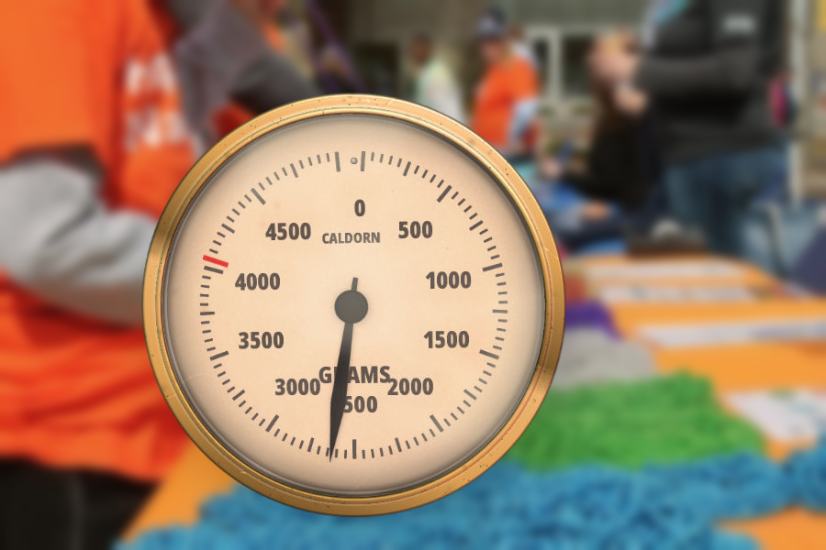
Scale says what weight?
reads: 2625 g
